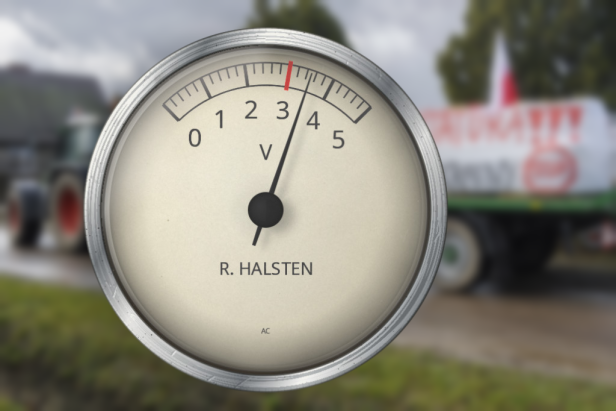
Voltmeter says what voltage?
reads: 3.5 V
